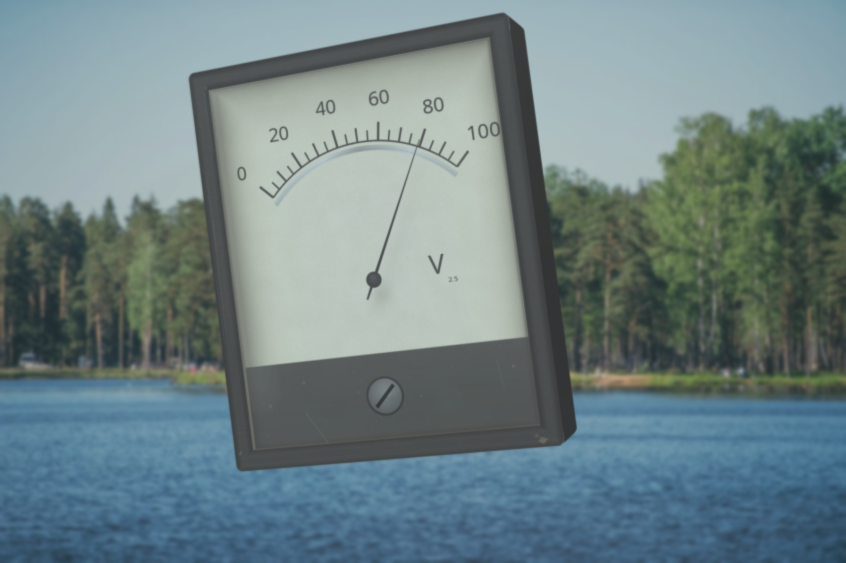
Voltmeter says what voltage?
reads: 80 V
